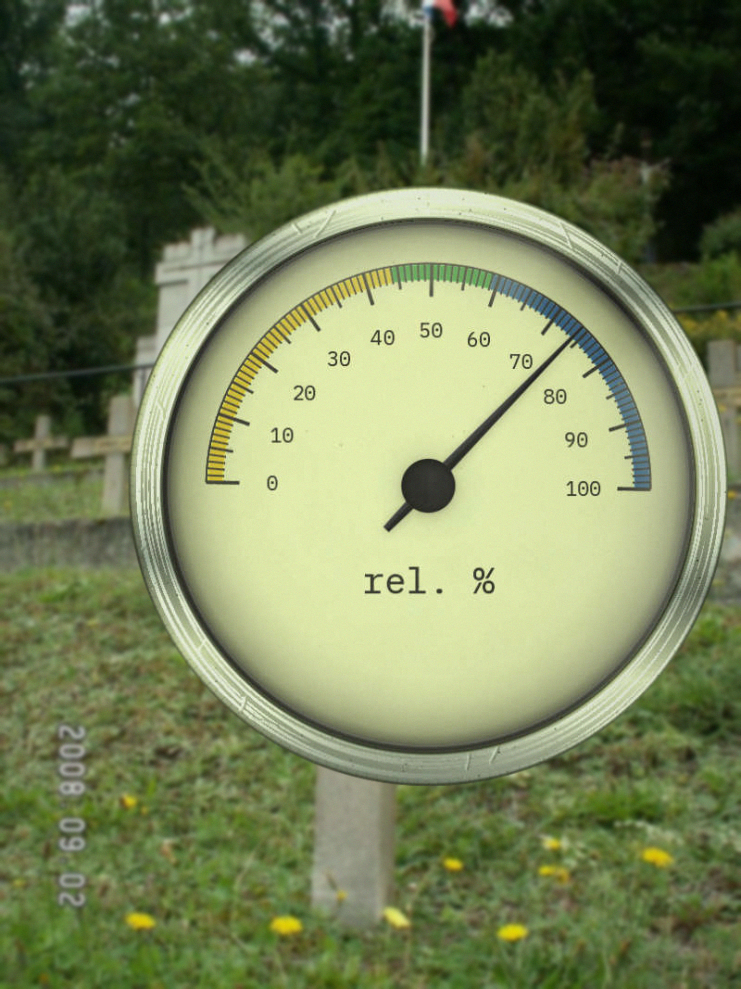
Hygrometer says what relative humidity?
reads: 74 %
